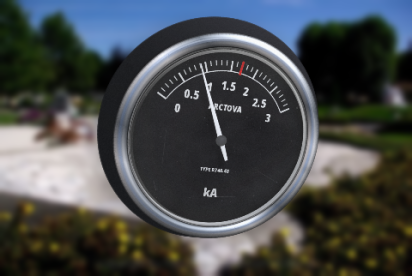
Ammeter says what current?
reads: 0.9 kA
